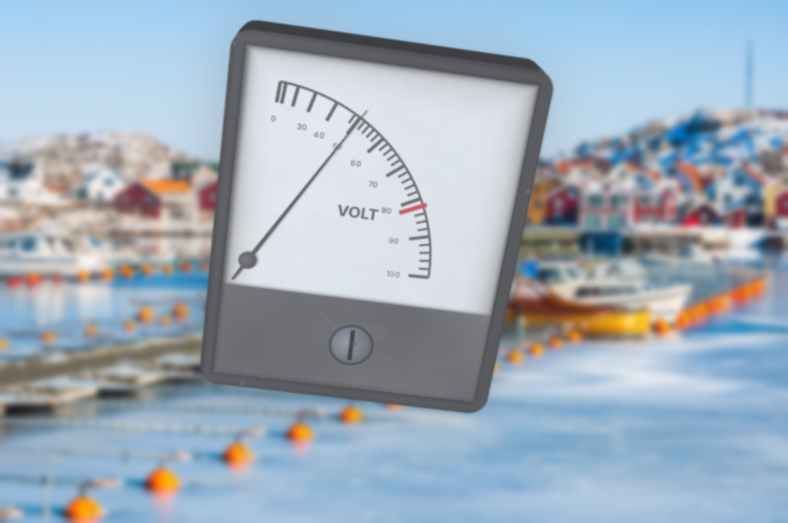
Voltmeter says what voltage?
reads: 50 V
